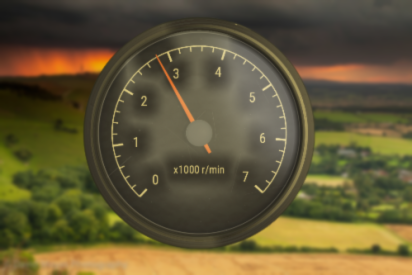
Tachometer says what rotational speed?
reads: 2800 rpm
